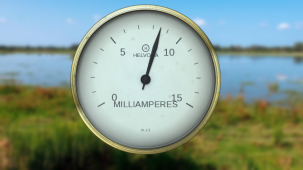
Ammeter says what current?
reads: 8.5 mA
